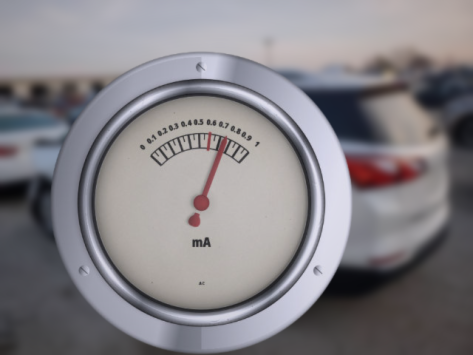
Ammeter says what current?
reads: 0.75 mA
